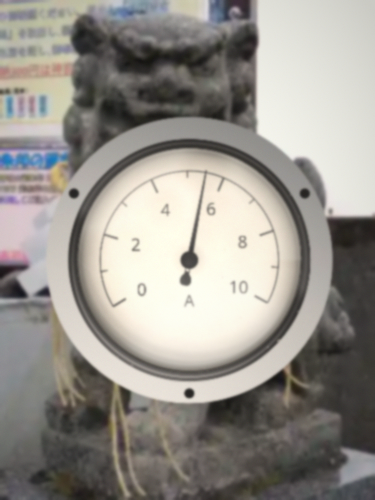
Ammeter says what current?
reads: 5.5 A
